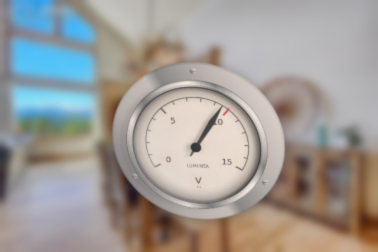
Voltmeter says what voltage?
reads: 9.5 V
